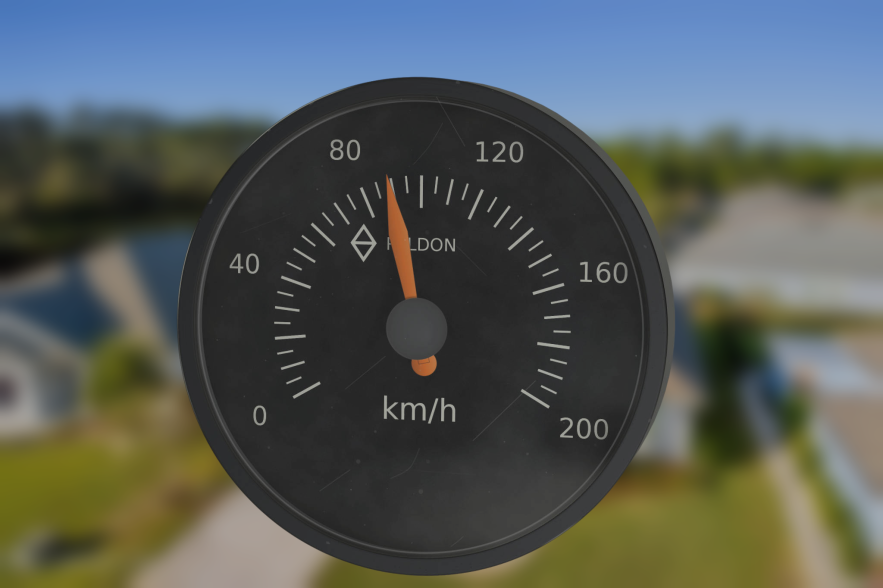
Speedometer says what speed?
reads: 90 km/h
